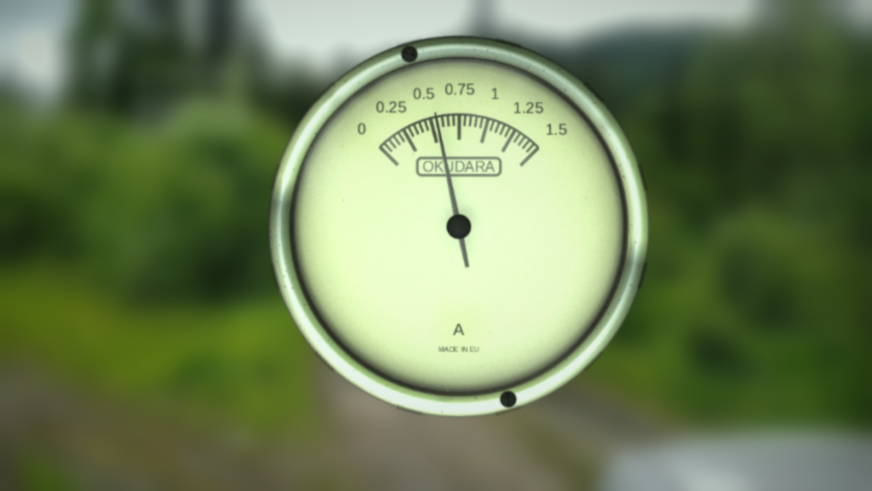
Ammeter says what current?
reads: 0.55 A
